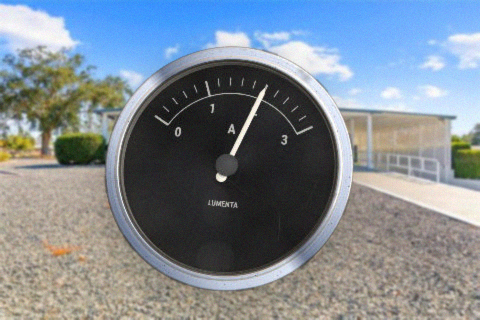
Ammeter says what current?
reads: 2 A
